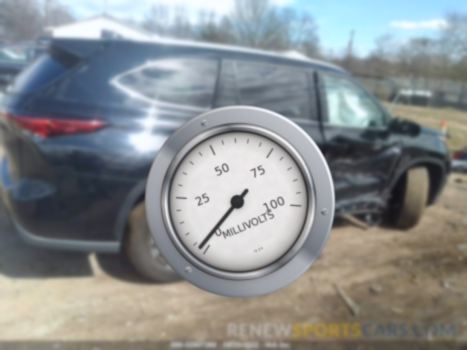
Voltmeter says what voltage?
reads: 2.5 mV
